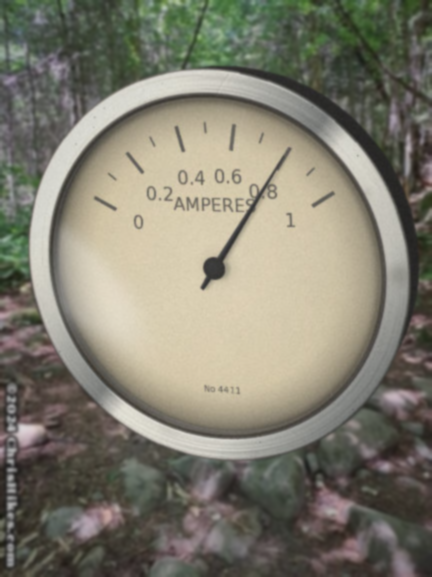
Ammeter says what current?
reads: 0.8 A
